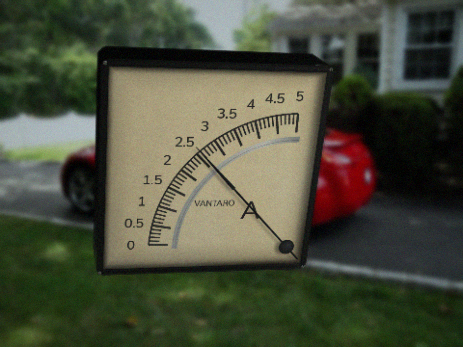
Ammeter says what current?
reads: 2.6 A
